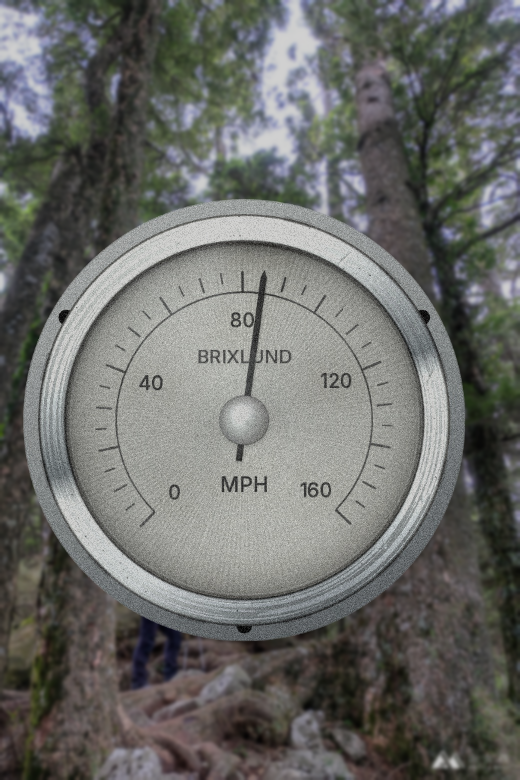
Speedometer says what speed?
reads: 85 mph
